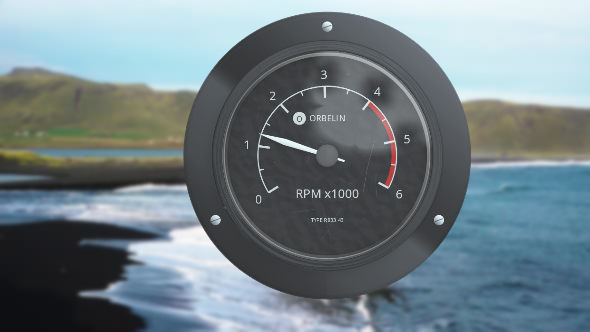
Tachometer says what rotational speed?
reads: 1250 rpm
